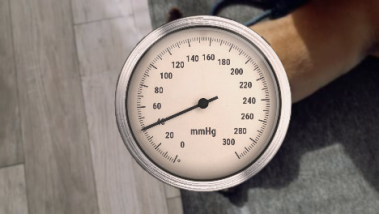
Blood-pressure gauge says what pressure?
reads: 40 mmHg
